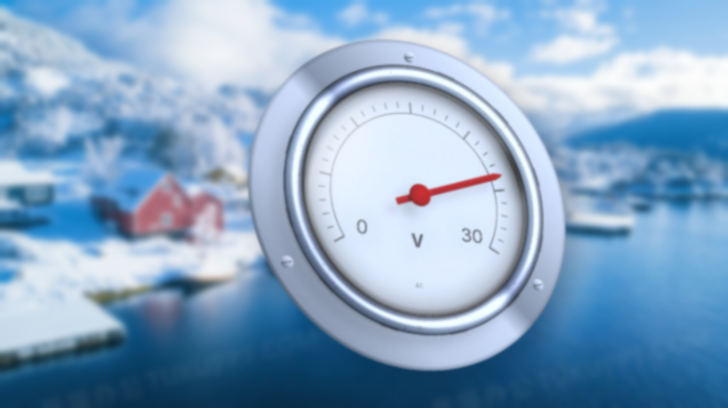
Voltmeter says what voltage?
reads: 24 V
